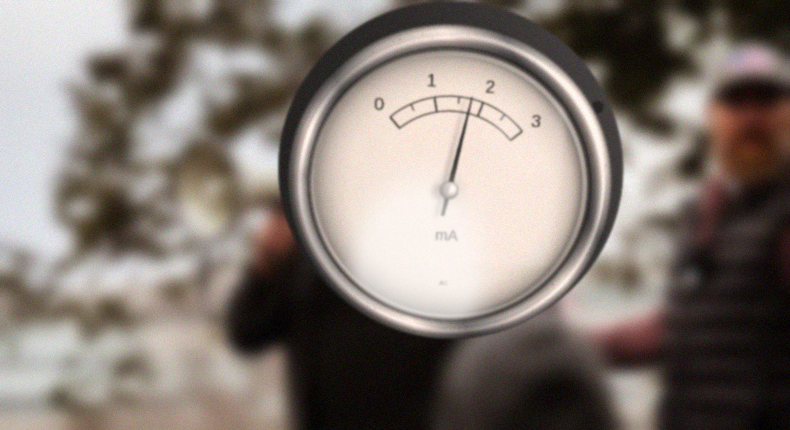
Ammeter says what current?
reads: 1.75 mA
